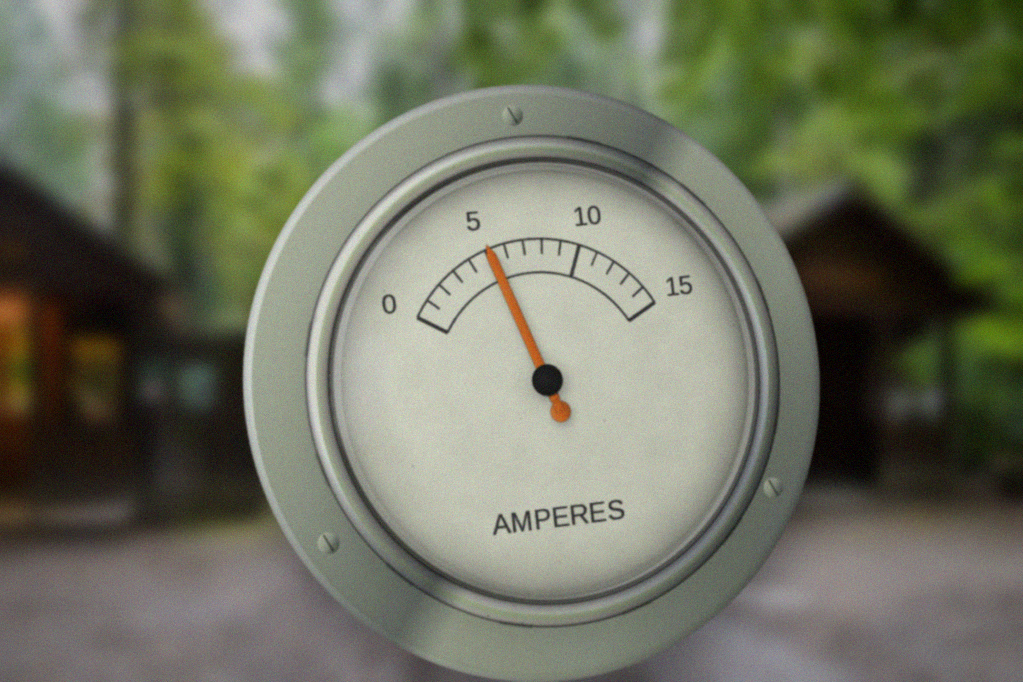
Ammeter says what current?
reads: 5 A
